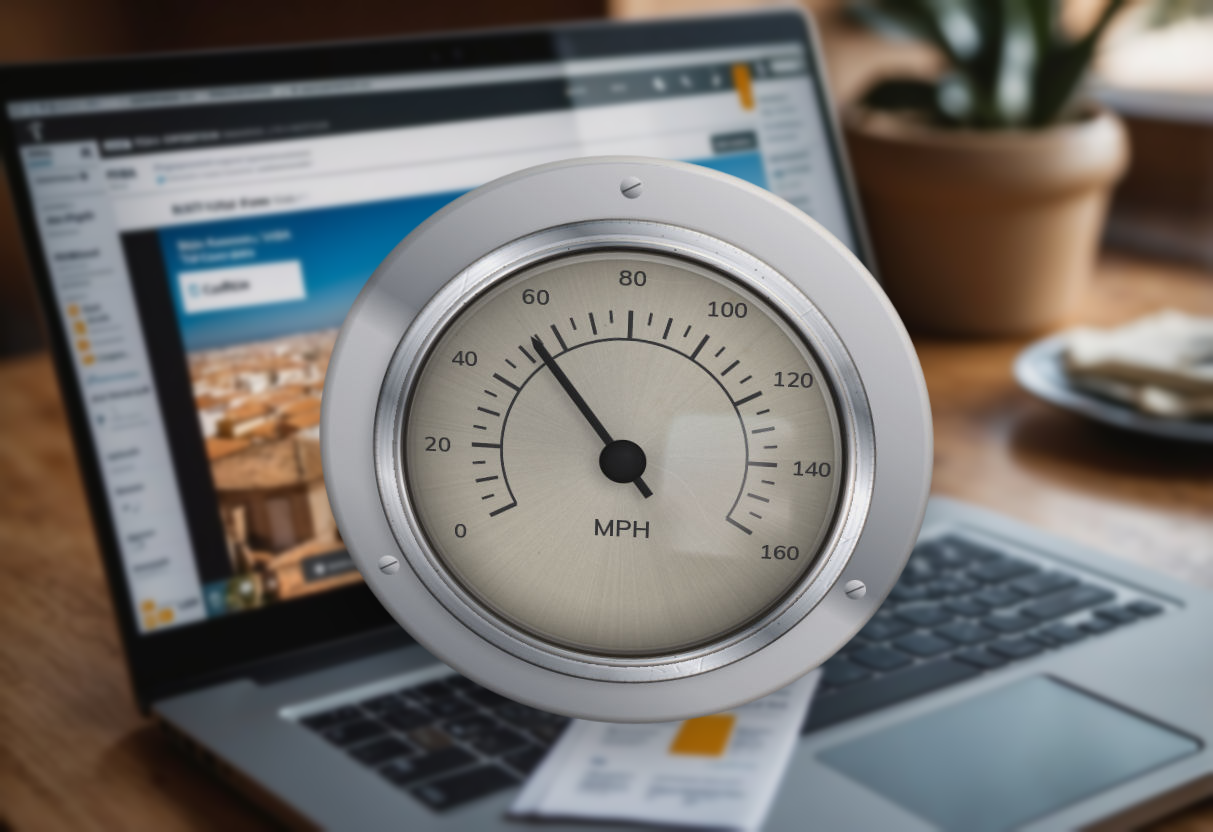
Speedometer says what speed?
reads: 55 mph
